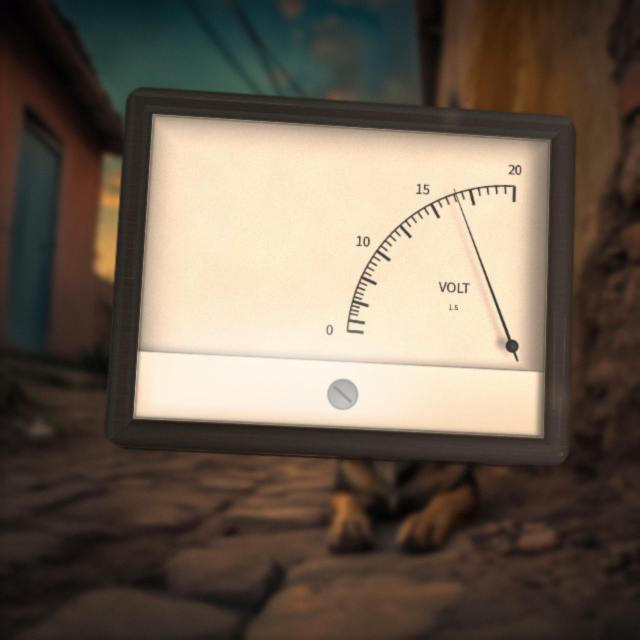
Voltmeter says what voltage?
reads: 16.5 V
